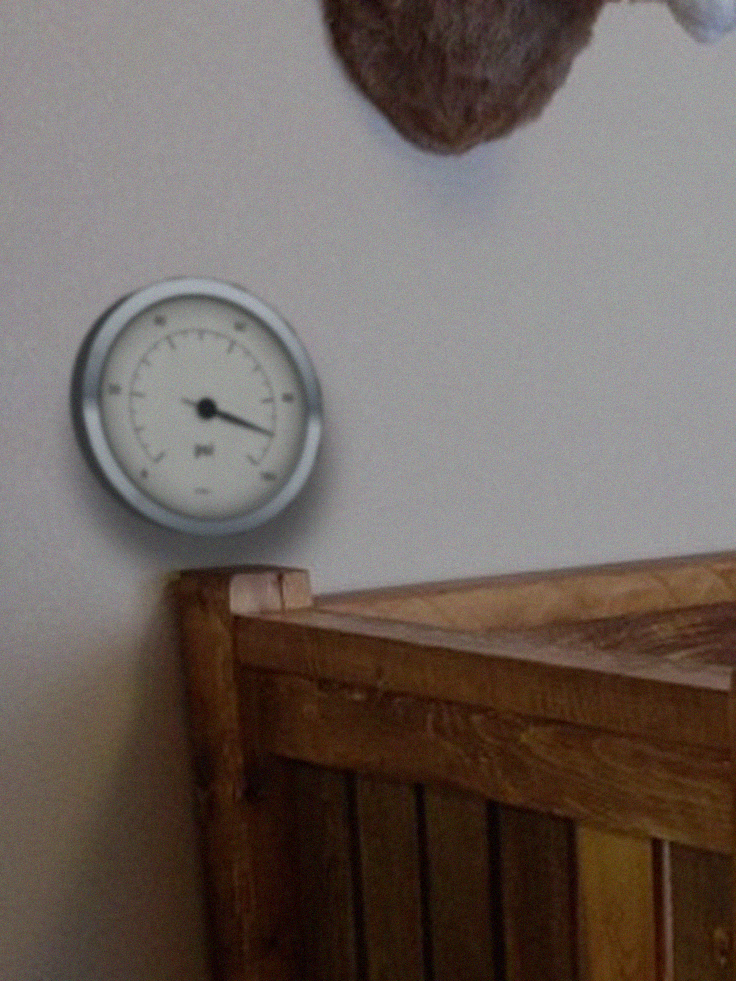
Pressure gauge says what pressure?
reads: 90 psi
